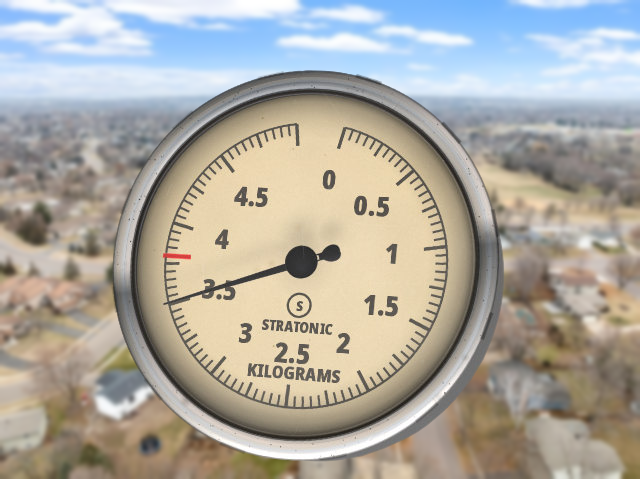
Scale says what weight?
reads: 3.5 kg
